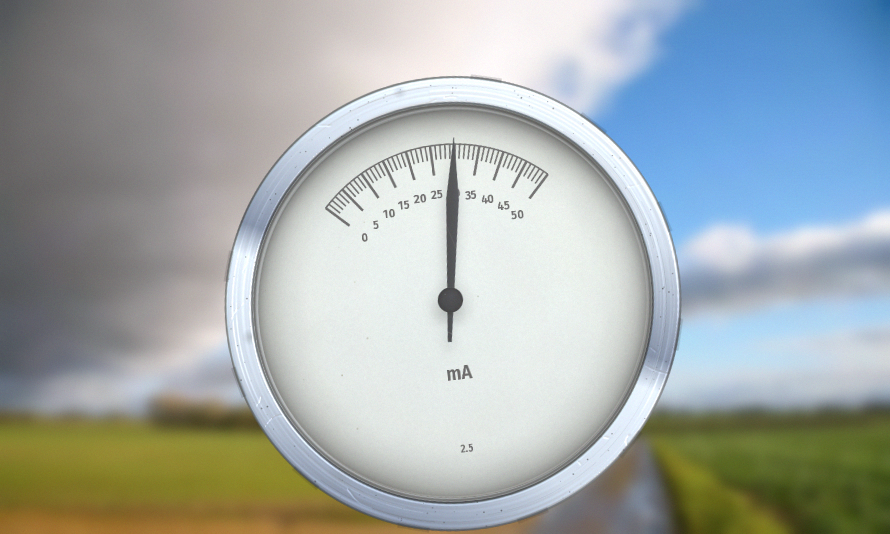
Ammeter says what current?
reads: 30 mA
